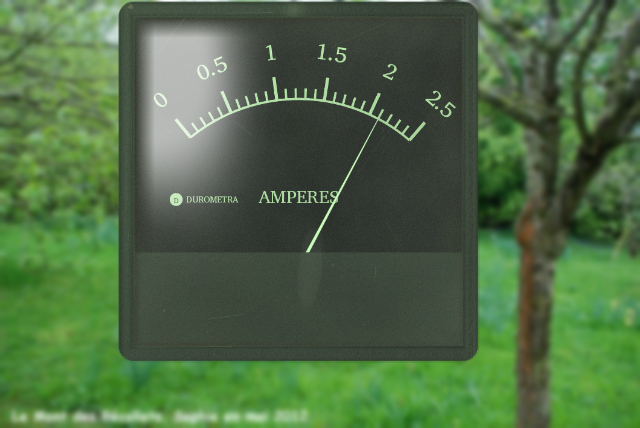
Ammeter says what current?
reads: 2.1 A
